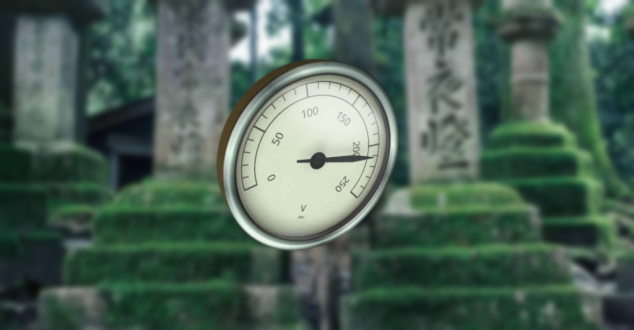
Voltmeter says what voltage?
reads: 210 V
